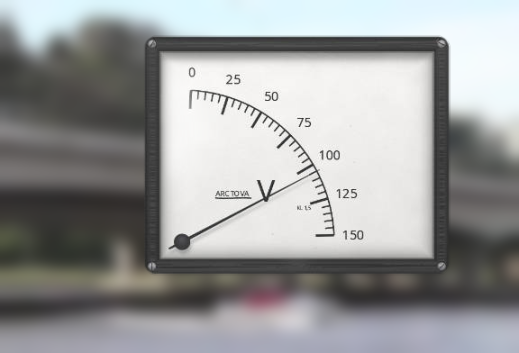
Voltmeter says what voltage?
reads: 105 V
